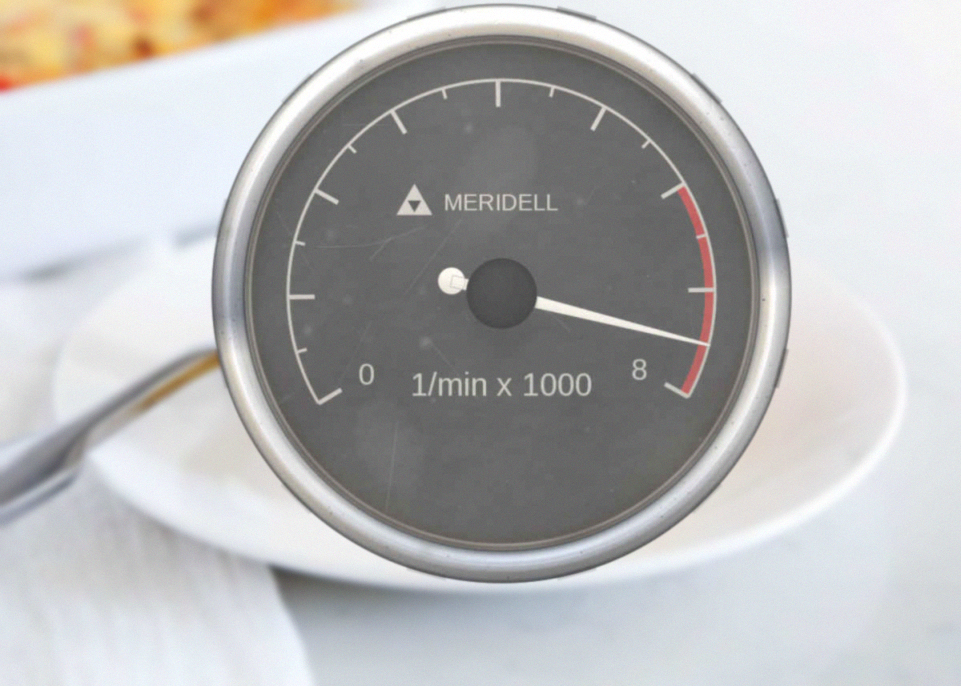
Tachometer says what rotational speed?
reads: 7500 rpm
